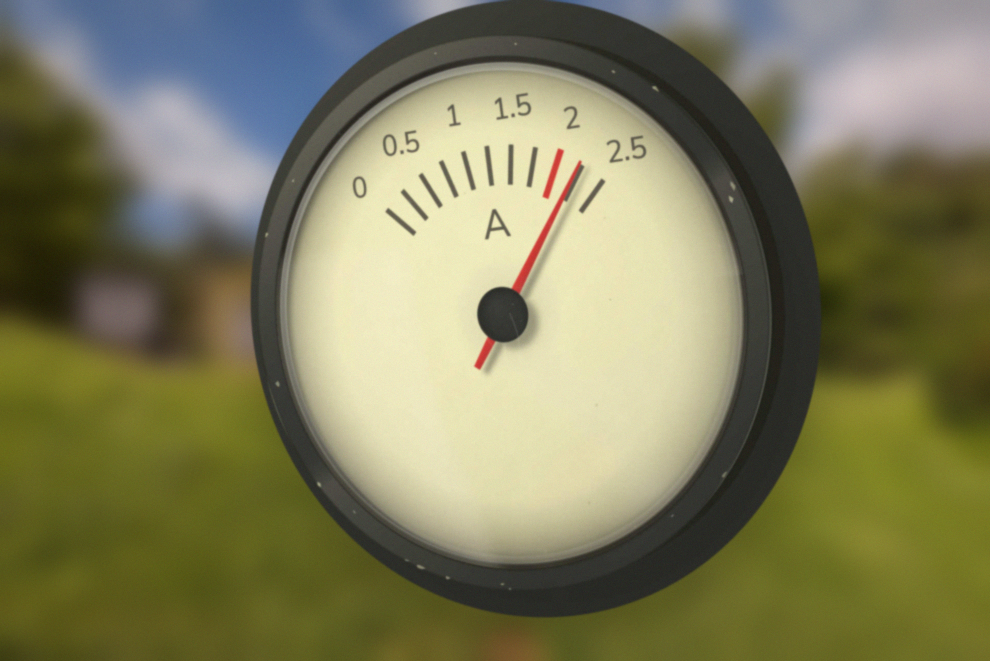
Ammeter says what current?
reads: 2.25 A
